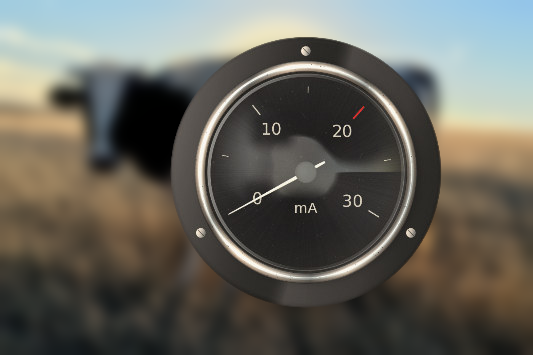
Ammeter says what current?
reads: 0 mA
